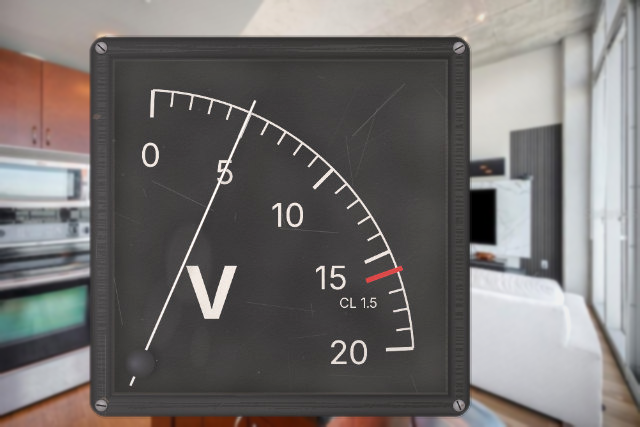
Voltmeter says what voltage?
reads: 5 V
